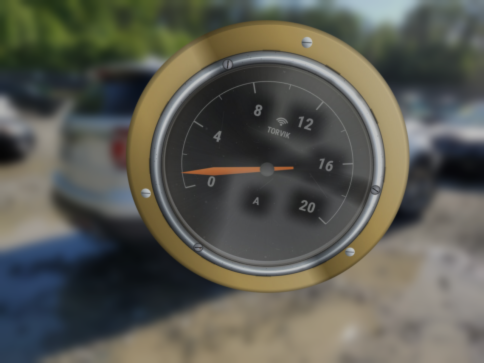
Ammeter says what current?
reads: 1 A
